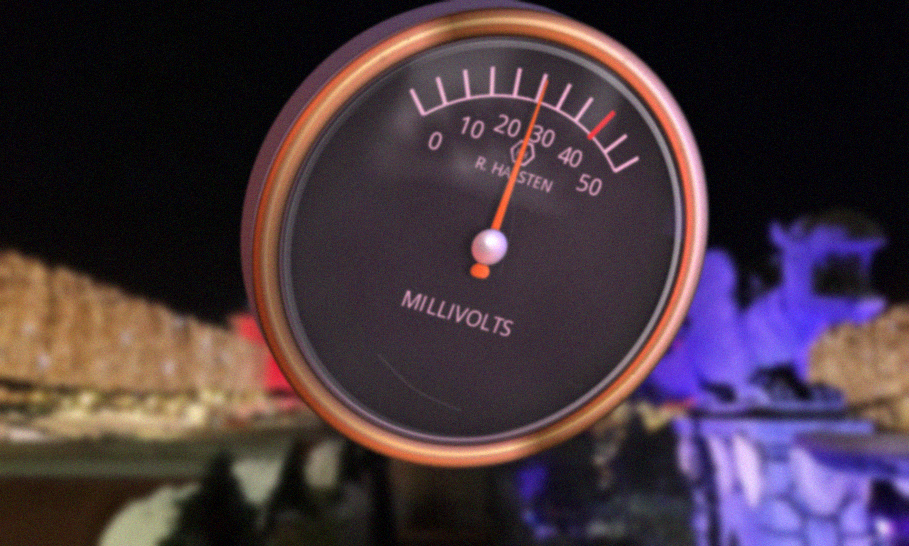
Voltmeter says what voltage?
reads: 25 mV
